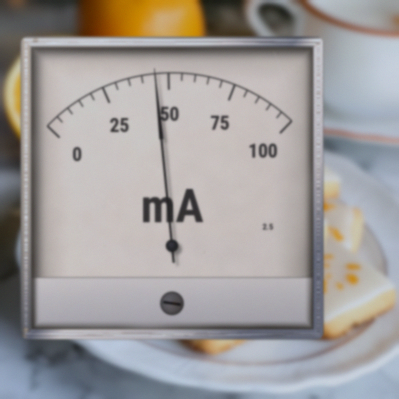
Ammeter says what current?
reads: 45 mA
